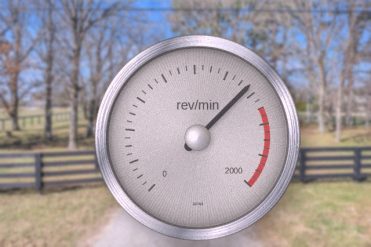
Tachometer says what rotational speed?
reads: 1350 rpm
